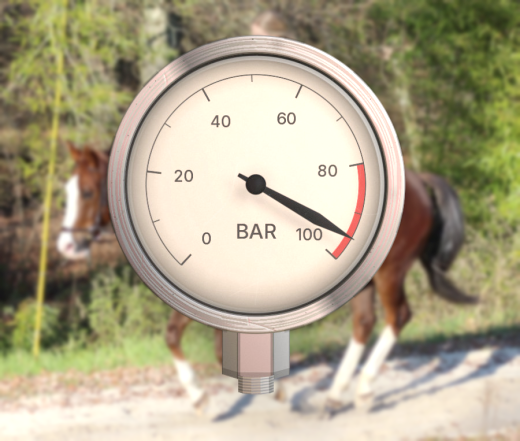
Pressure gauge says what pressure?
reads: 95 bar
